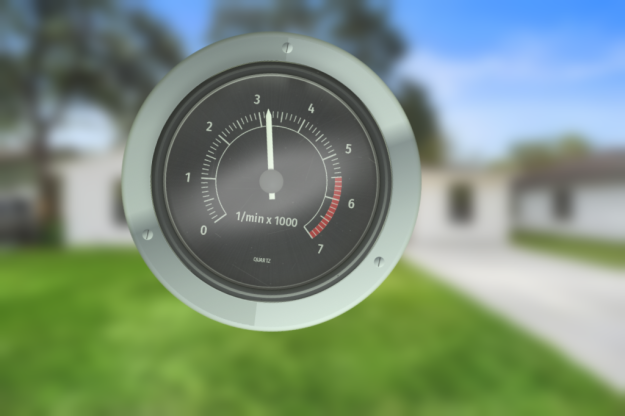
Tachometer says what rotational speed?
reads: 3200 rpm
